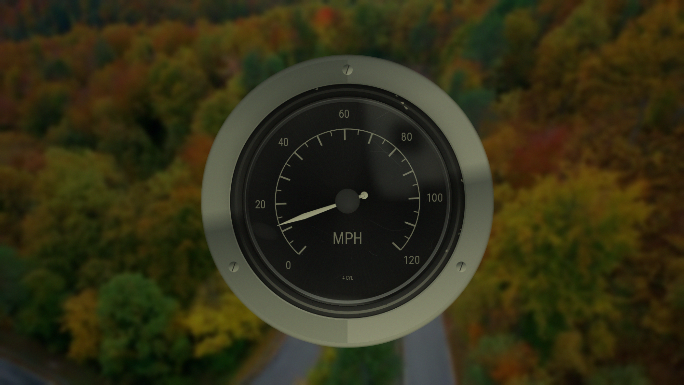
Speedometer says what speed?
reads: 12.5 mph
